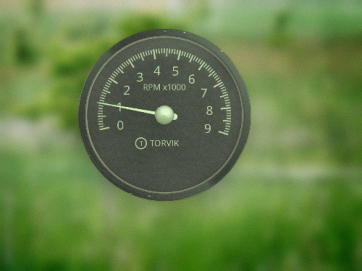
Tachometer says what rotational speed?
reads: 1000 rpm
